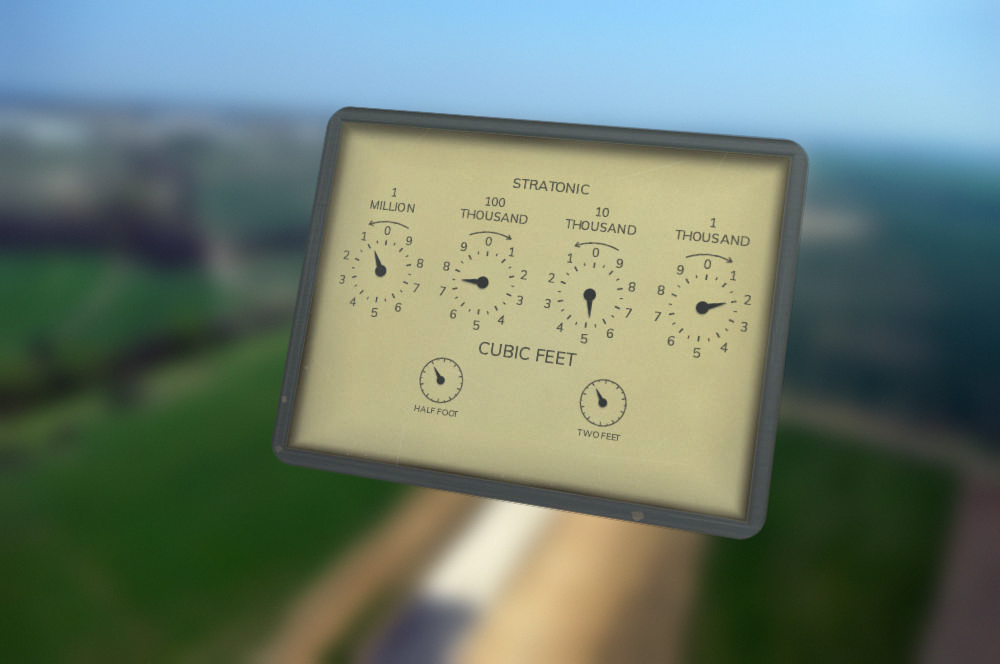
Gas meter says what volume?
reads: 75200 ft³
